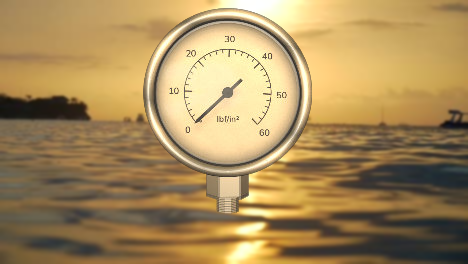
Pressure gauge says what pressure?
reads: 0 psi
